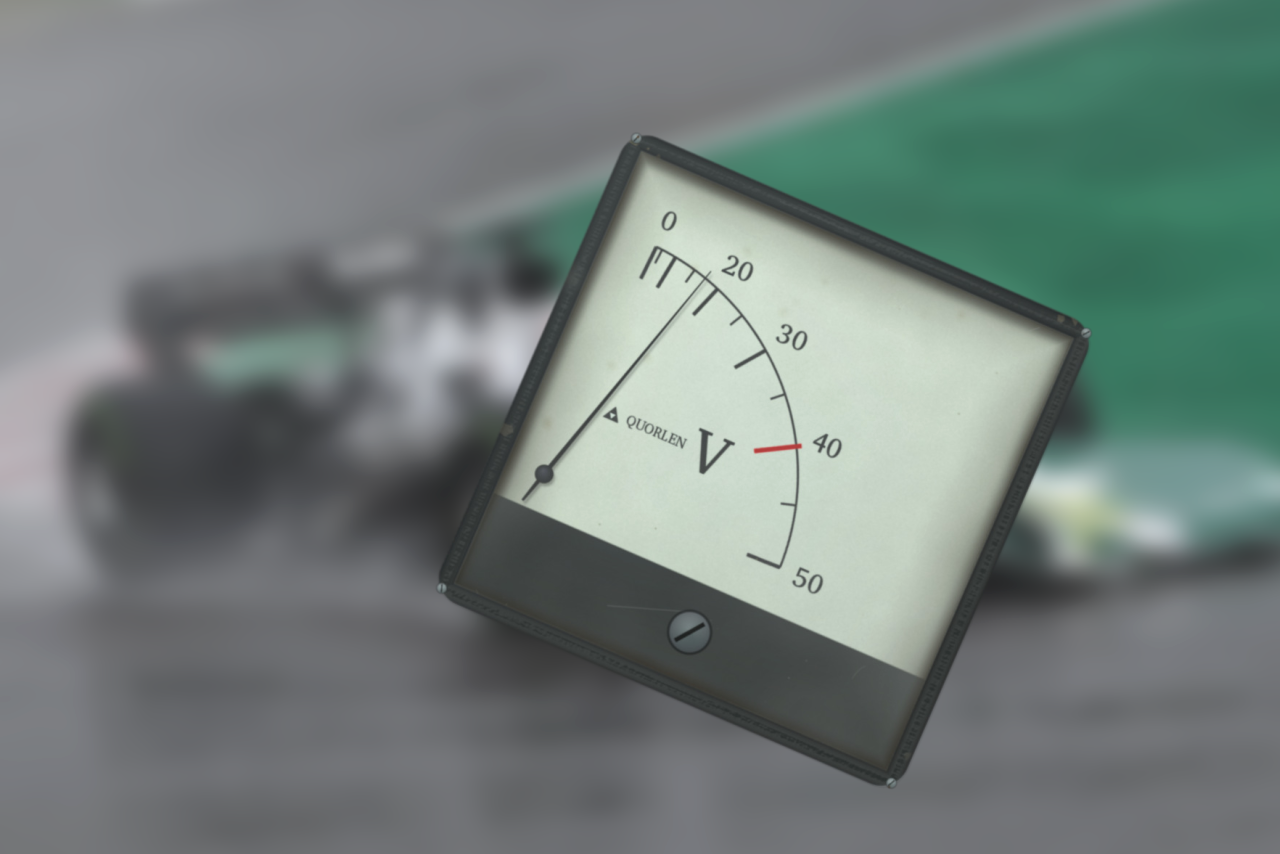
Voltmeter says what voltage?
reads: 17.5 V
